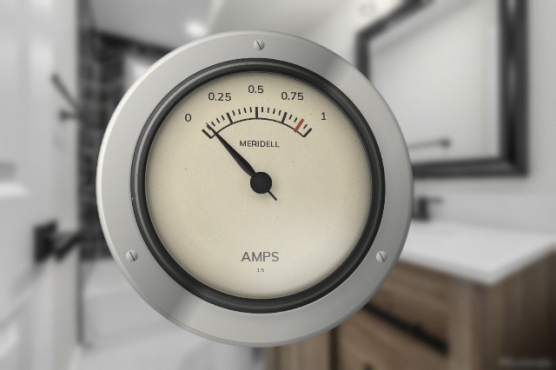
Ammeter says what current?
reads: 0.05 A
